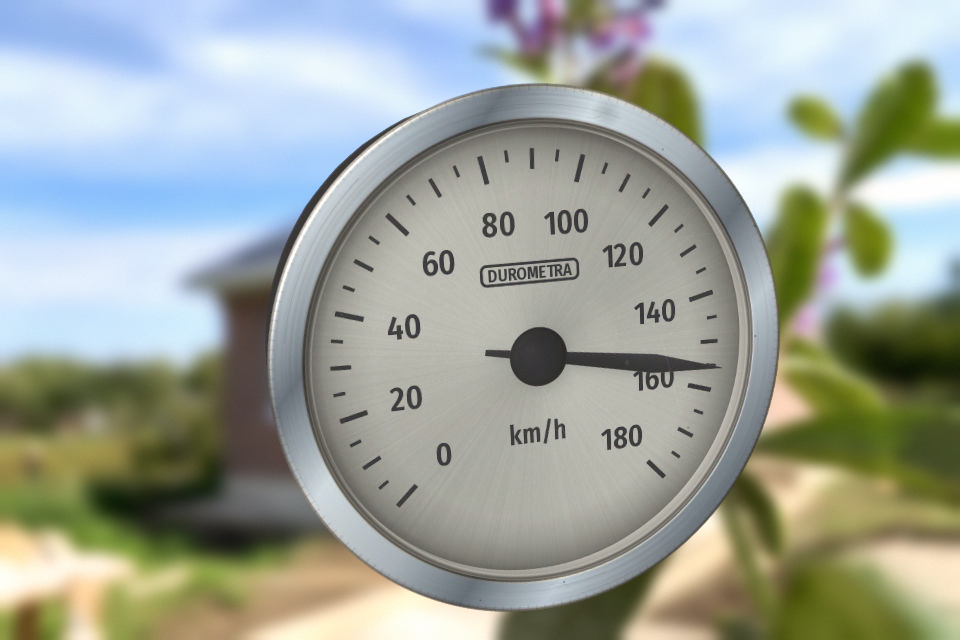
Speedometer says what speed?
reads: 155 km/h
